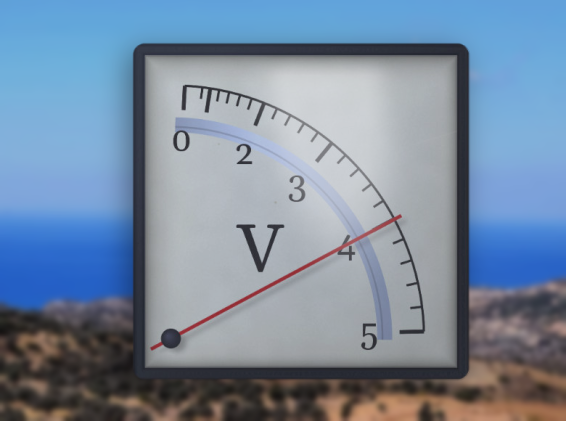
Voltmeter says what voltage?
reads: 4 V
